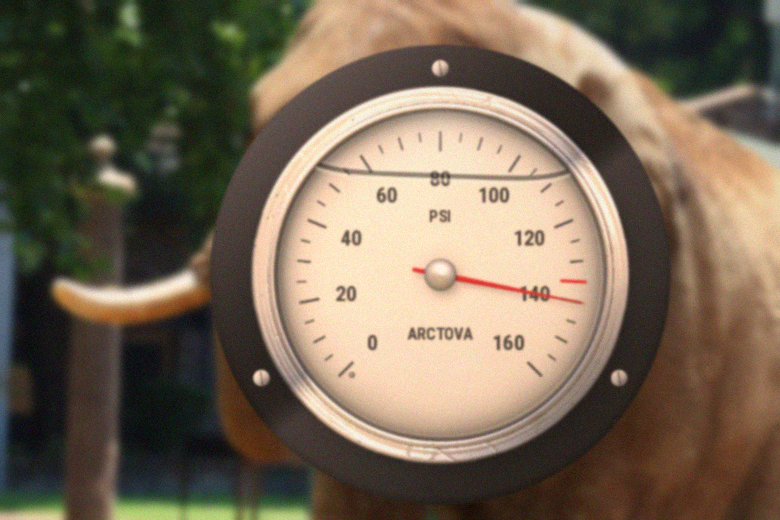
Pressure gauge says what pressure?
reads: 140 psi
